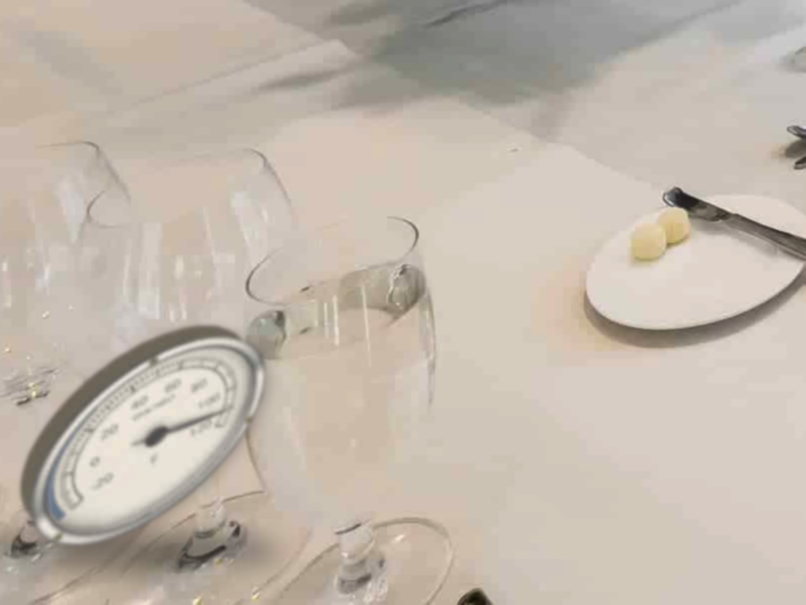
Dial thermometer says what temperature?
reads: 110 °F
